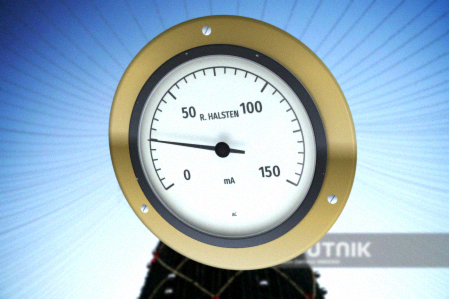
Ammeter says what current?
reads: 25 mA
